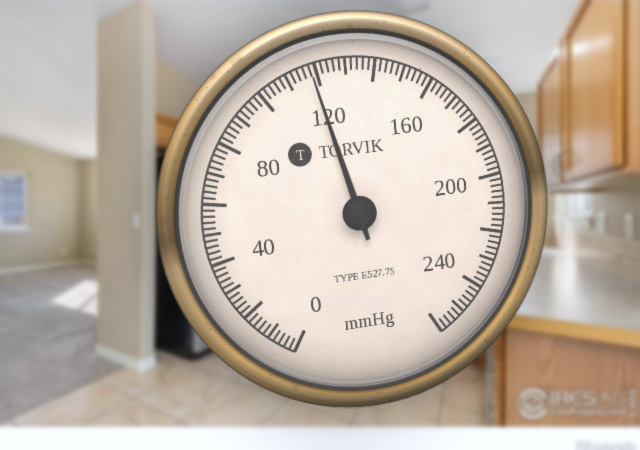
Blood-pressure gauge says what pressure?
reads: 118 mmHg
